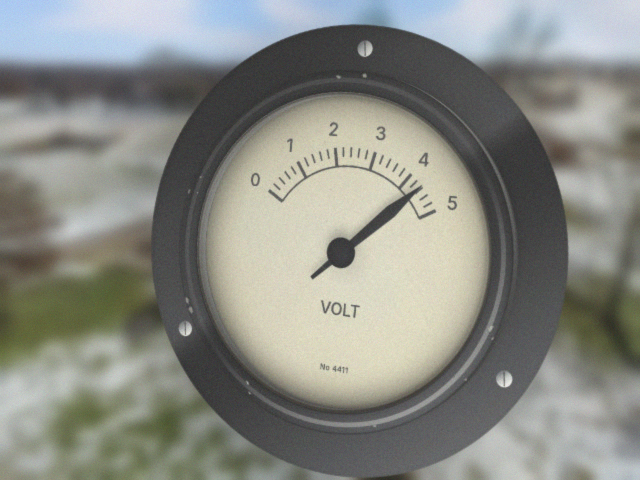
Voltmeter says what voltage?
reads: 4.4 V
